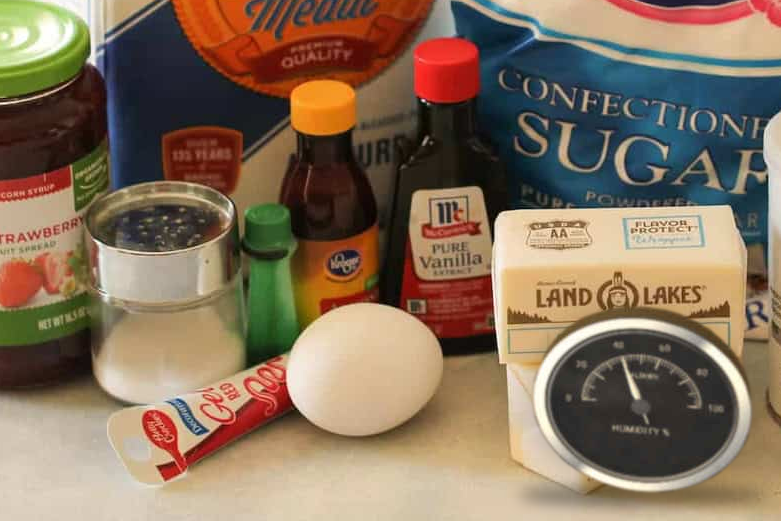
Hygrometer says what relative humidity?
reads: 40 %
